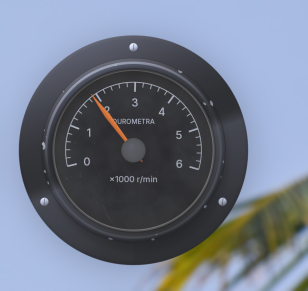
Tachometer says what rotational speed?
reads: 1900 rpm
